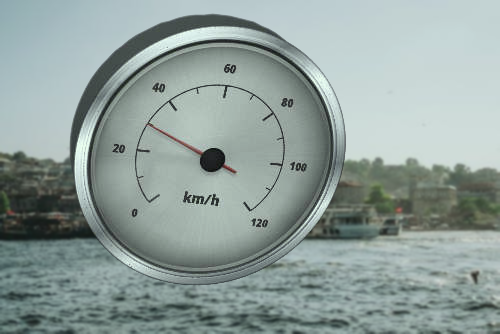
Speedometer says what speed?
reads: 30 km/h
